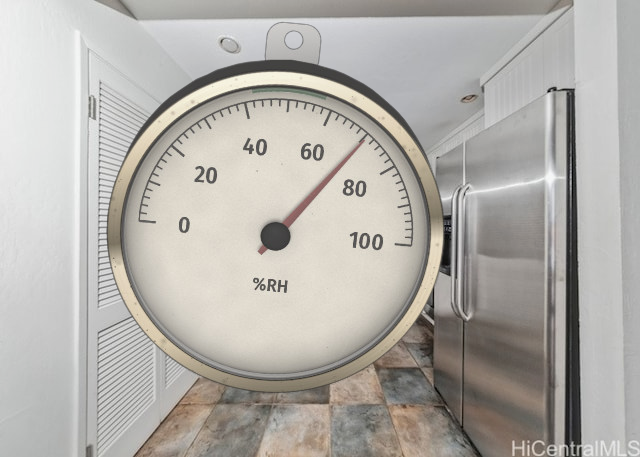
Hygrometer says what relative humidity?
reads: 70 %
